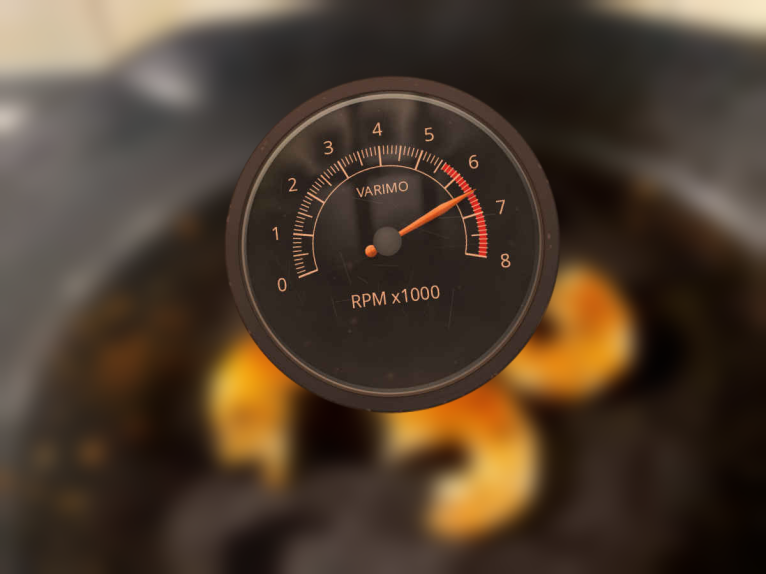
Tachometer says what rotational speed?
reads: 6500 rpm
